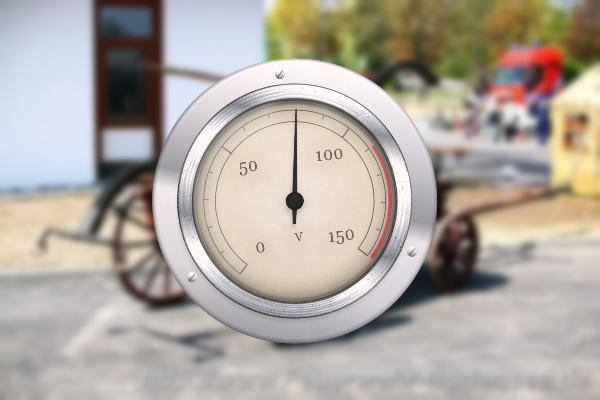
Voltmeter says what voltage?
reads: 80 V
